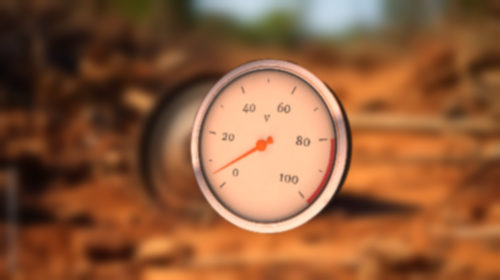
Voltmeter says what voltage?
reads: 5 V
